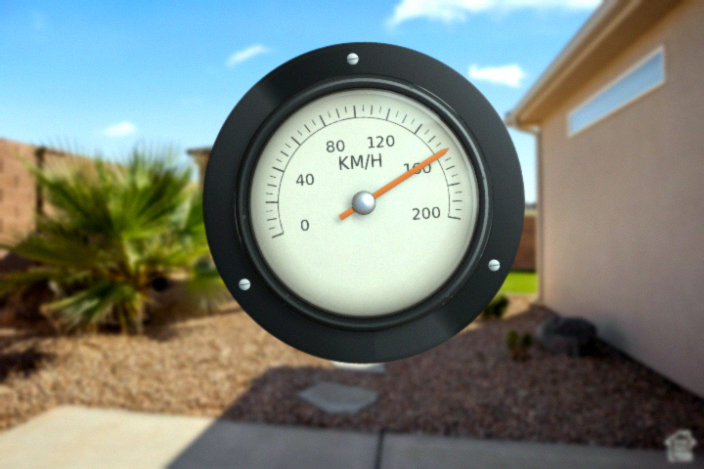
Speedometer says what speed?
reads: 160 km/h
